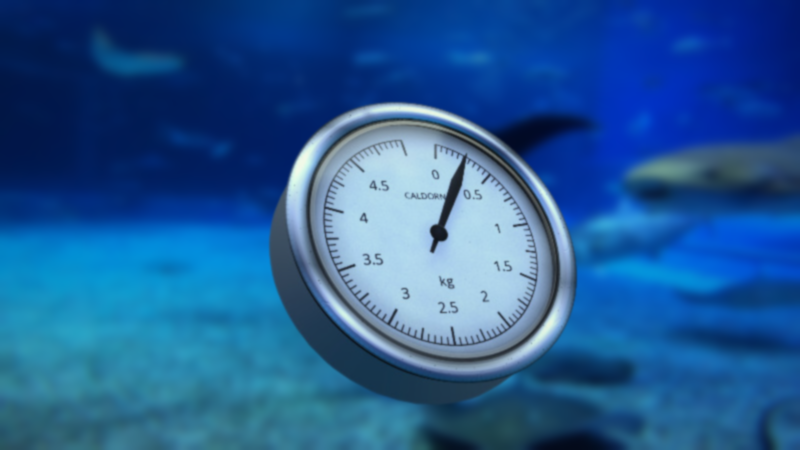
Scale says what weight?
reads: 0.25 kg
